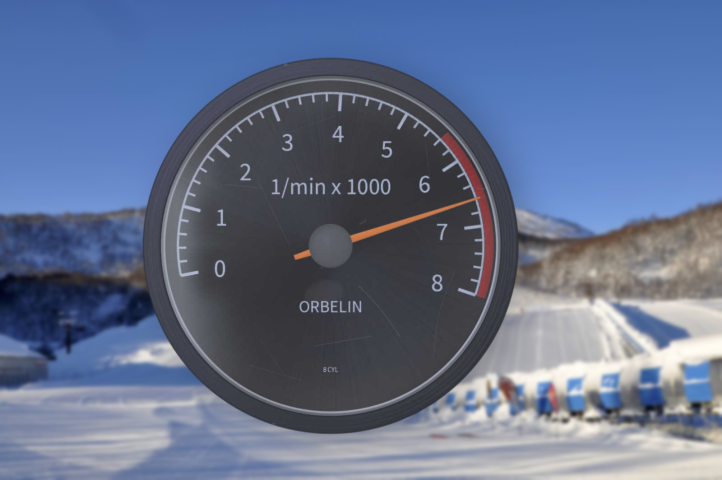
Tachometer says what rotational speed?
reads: 6600 rpm
